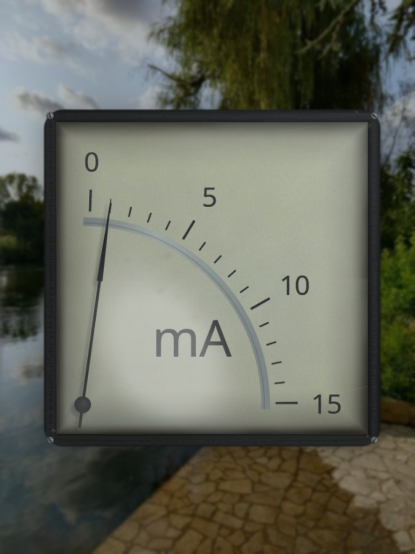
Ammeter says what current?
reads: 1 mA
